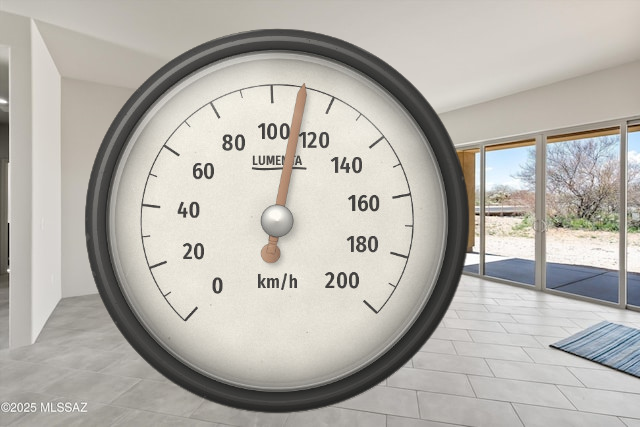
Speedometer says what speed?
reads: 110 km/h
